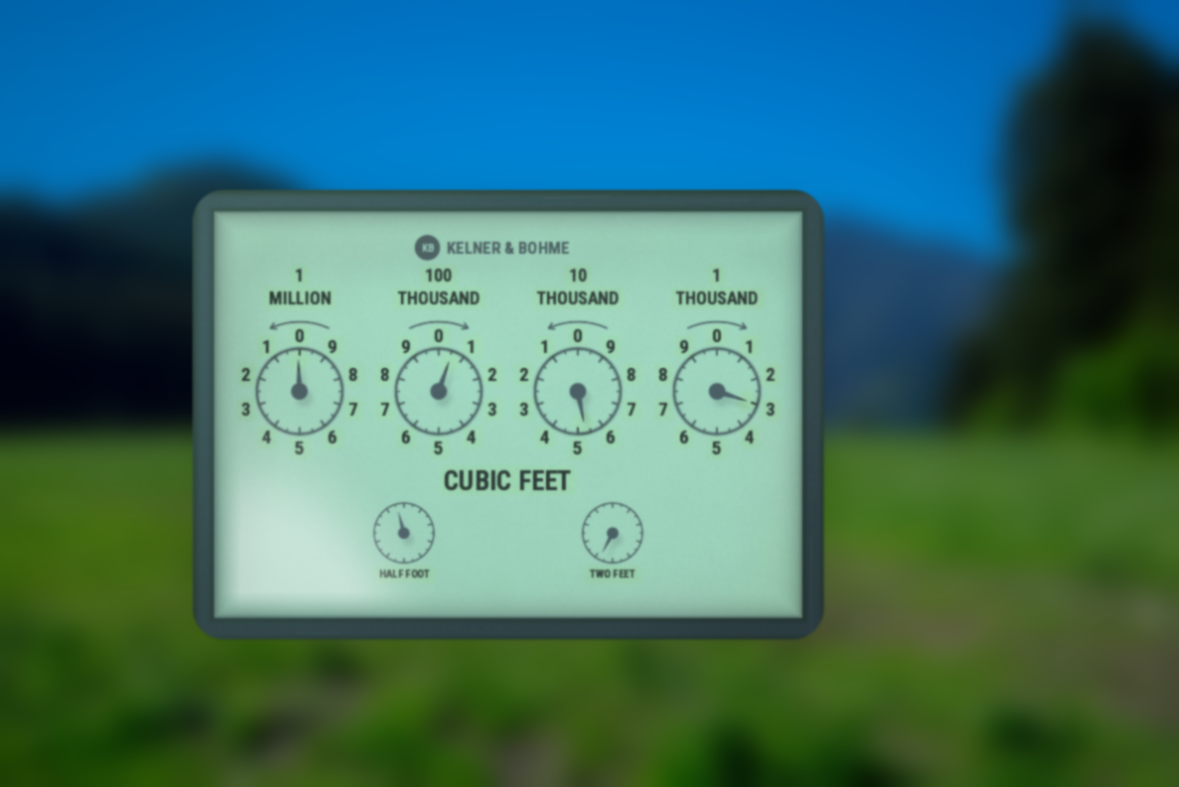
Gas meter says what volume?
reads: 5300 ft³
